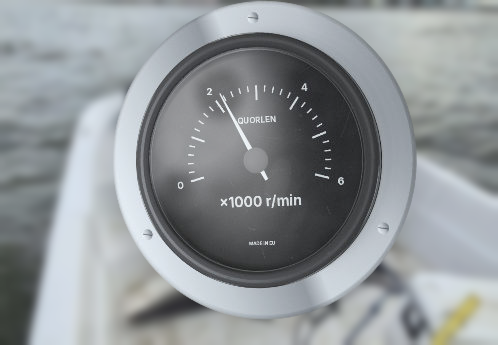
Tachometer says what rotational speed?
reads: 2200 rpm
